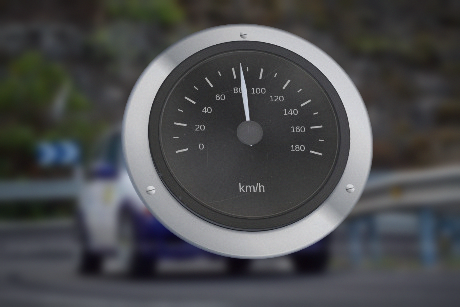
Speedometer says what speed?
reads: 85 km/h
